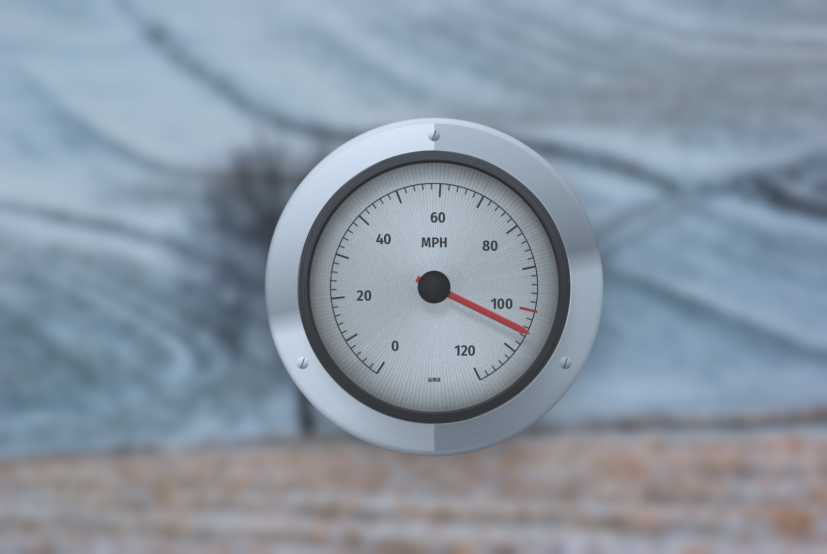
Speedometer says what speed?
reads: 105 mph
